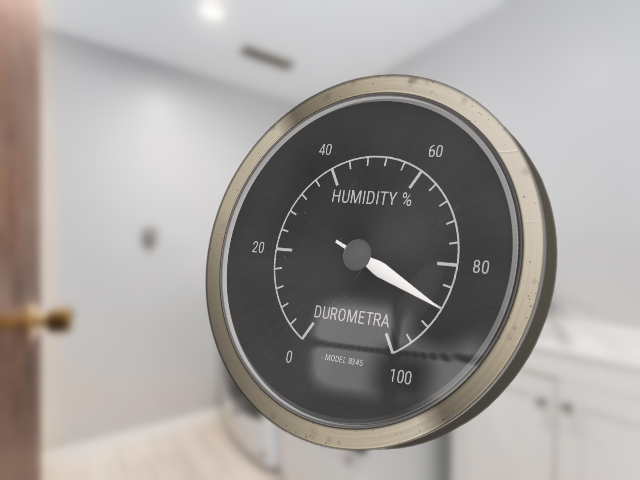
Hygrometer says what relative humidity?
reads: 88 %
